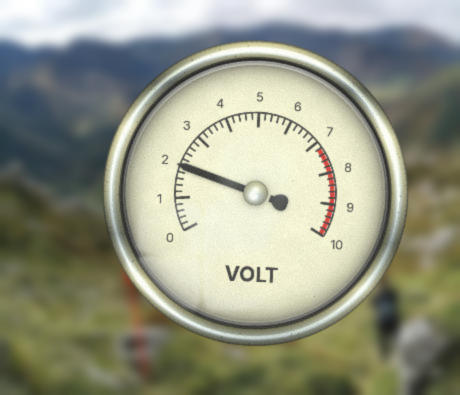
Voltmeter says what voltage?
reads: 2 V
